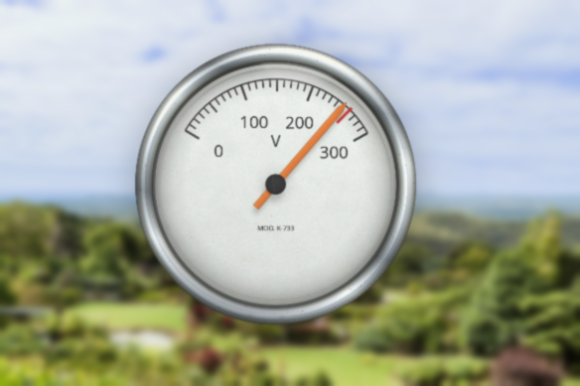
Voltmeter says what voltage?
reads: 250 V
